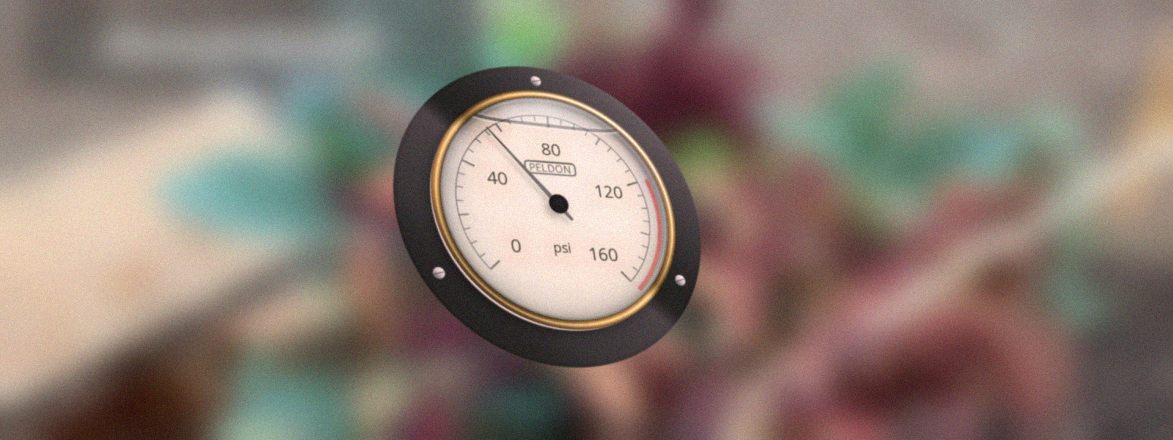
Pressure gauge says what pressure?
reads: 55 psi
